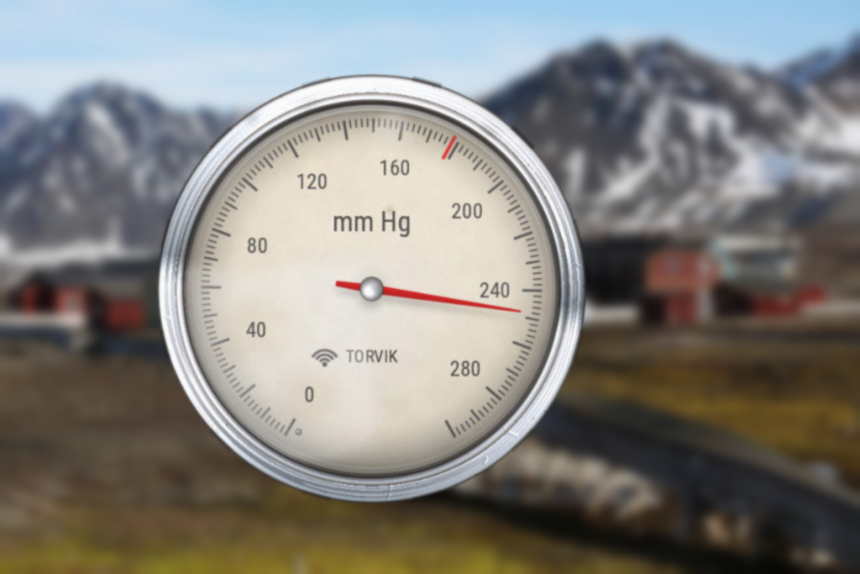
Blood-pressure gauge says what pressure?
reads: 248 mmHg
